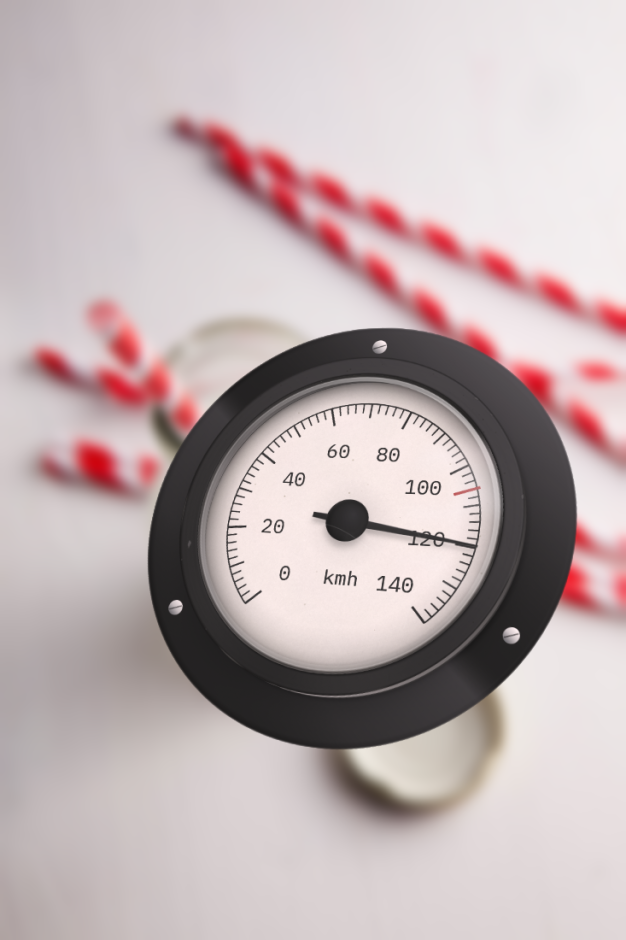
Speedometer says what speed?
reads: 120 km/h
